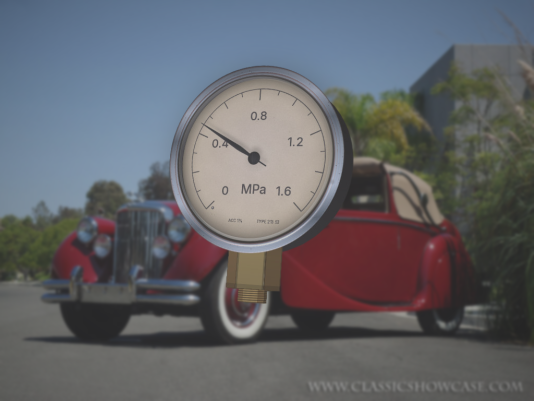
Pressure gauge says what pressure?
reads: 0.45 MPa
